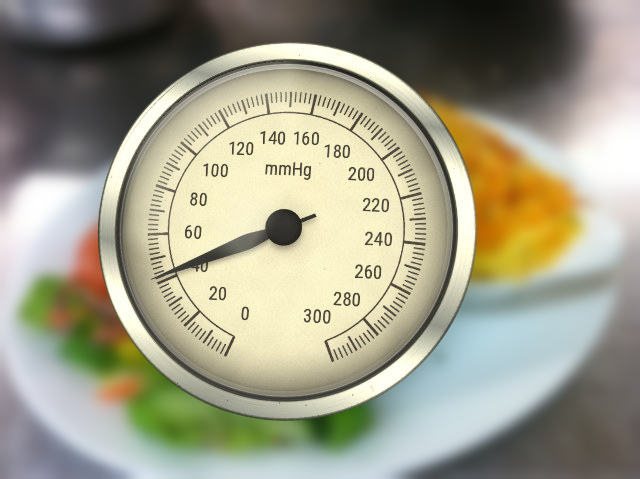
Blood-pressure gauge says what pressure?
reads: 42 mmHg
